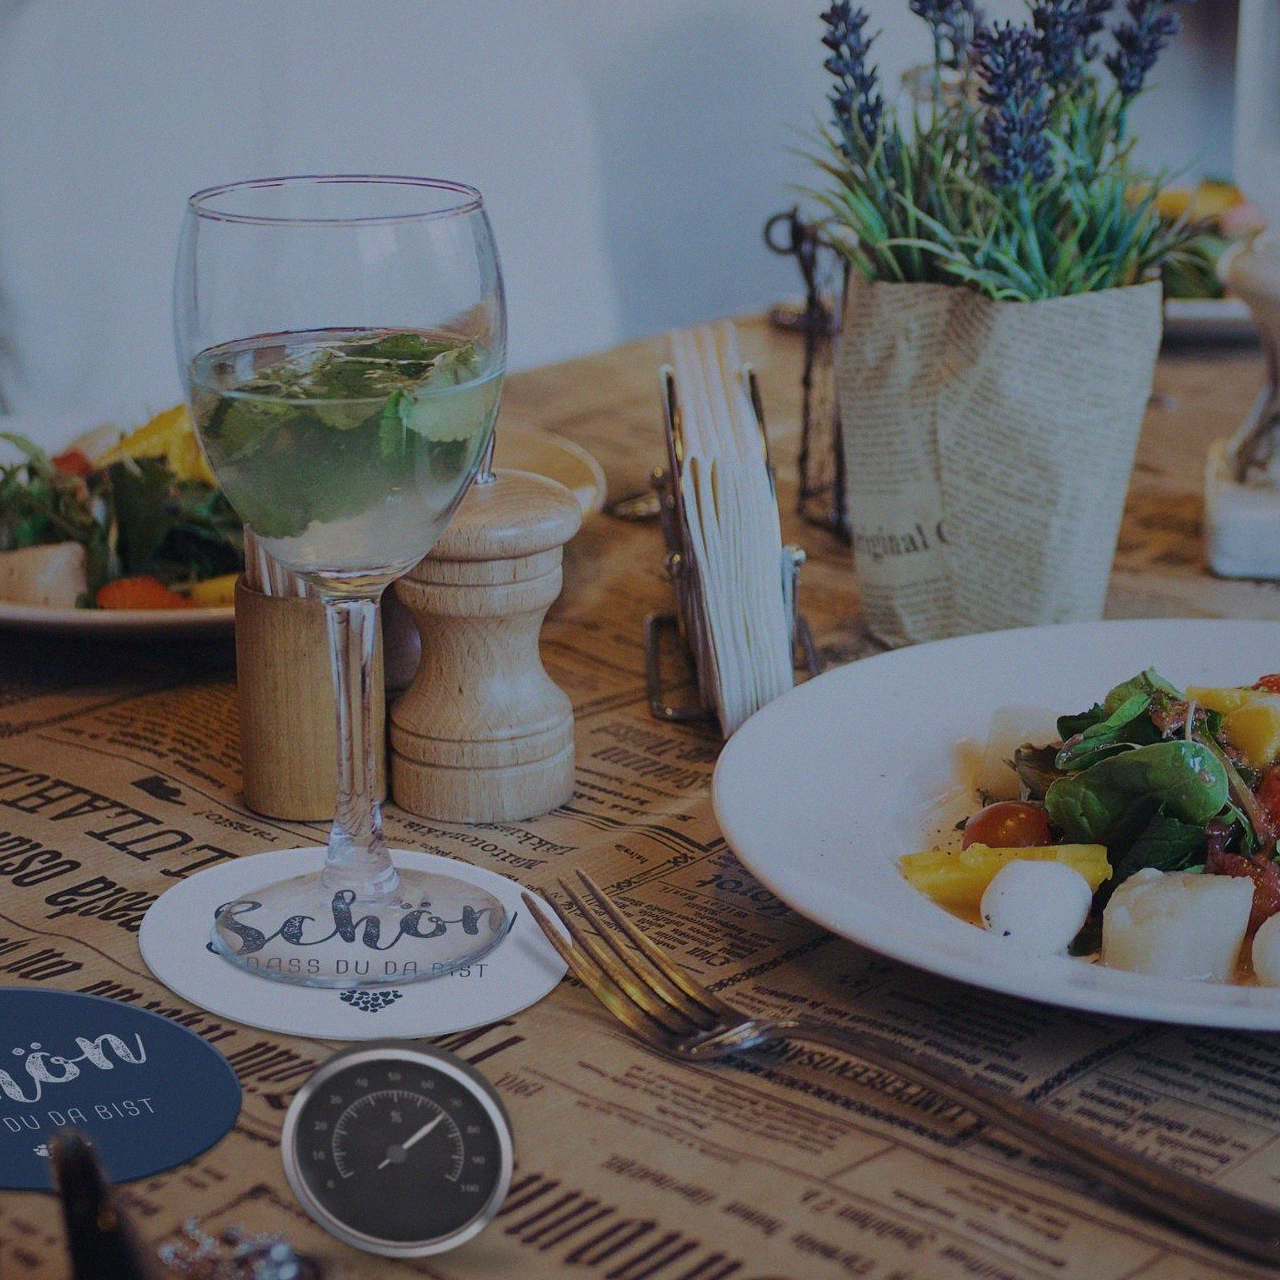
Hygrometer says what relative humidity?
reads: 70 %
